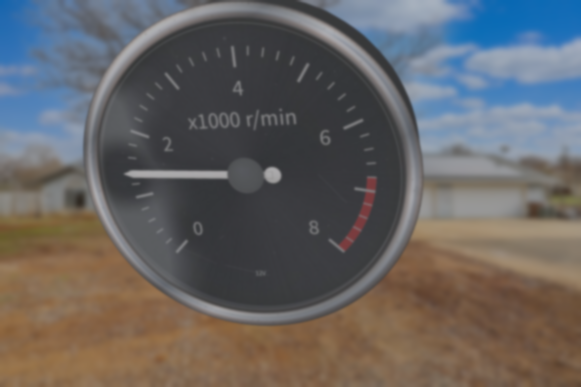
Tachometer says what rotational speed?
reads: 1400 rpm
